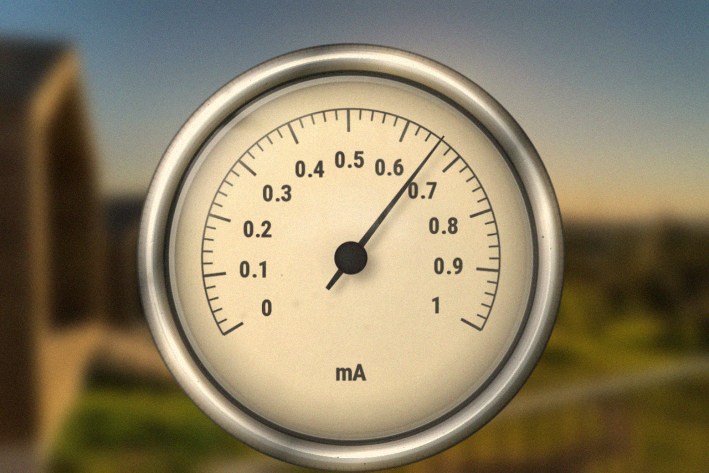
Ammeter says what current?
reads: 0.66 mA
